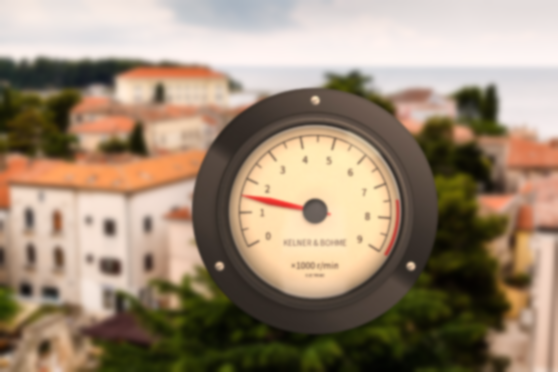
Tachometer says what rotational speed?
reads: 1500 rpm
